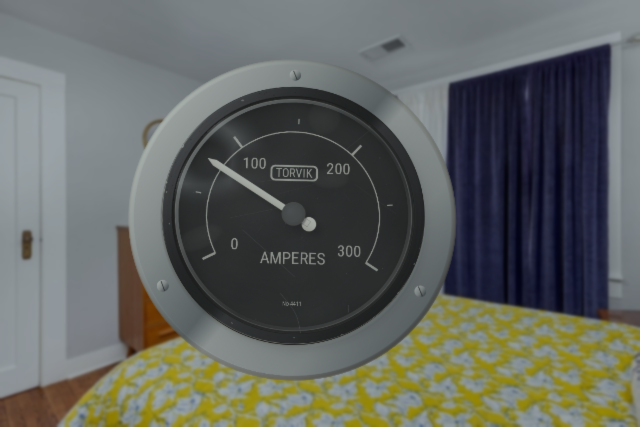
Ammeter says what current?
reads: 75 A
